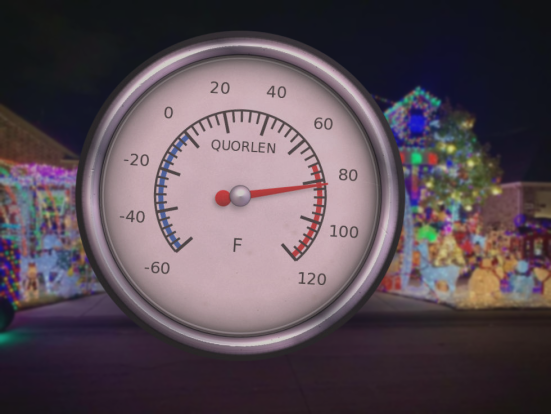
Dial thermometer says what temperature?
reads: 82 °F
